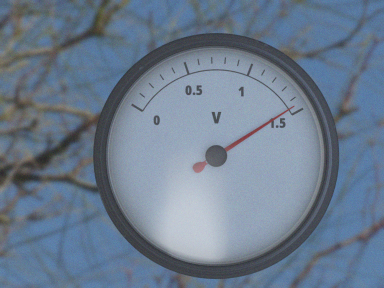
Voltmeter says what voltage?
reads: 1.45 V
